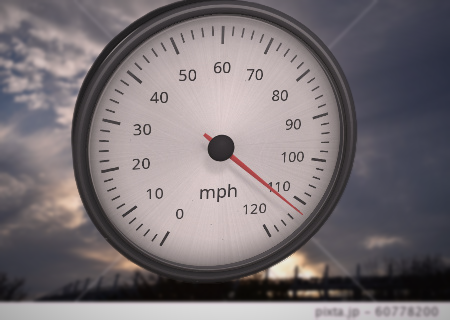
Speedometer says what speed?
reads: 112 mph
